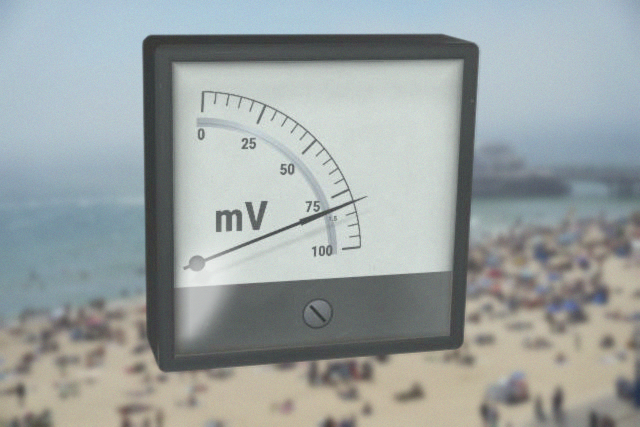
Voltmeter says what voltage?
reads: 80 mV
